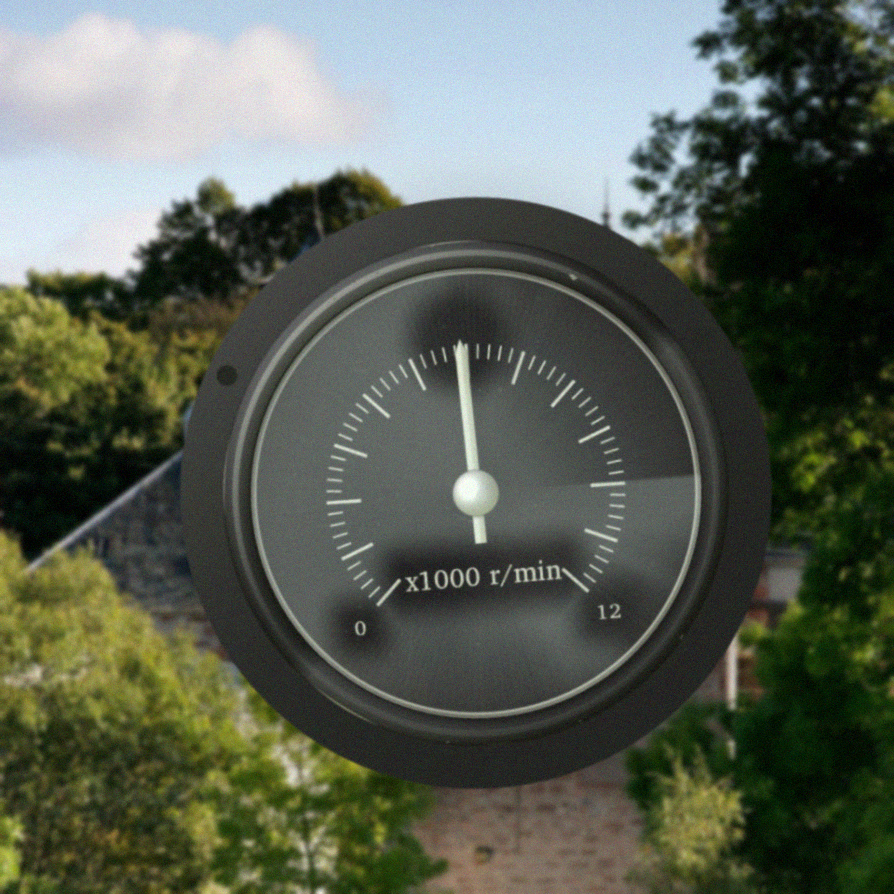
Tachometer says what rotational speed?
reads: 5900 rpm
